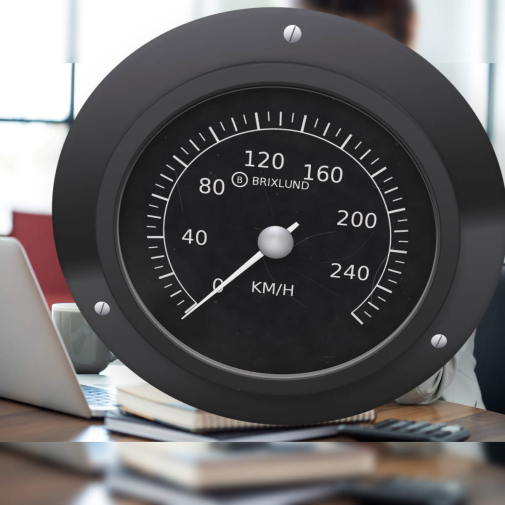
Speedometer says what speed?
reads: 0 km/h
